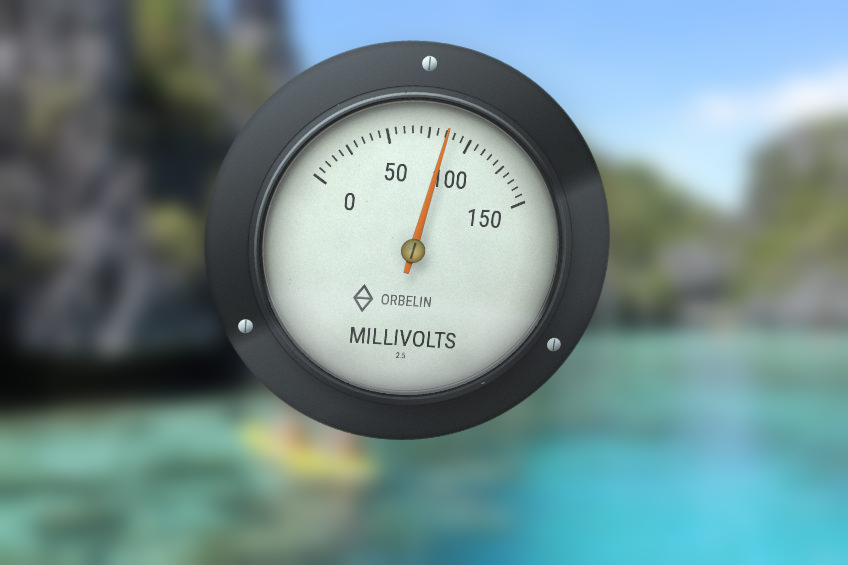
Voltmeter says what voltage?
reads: 85 mV
